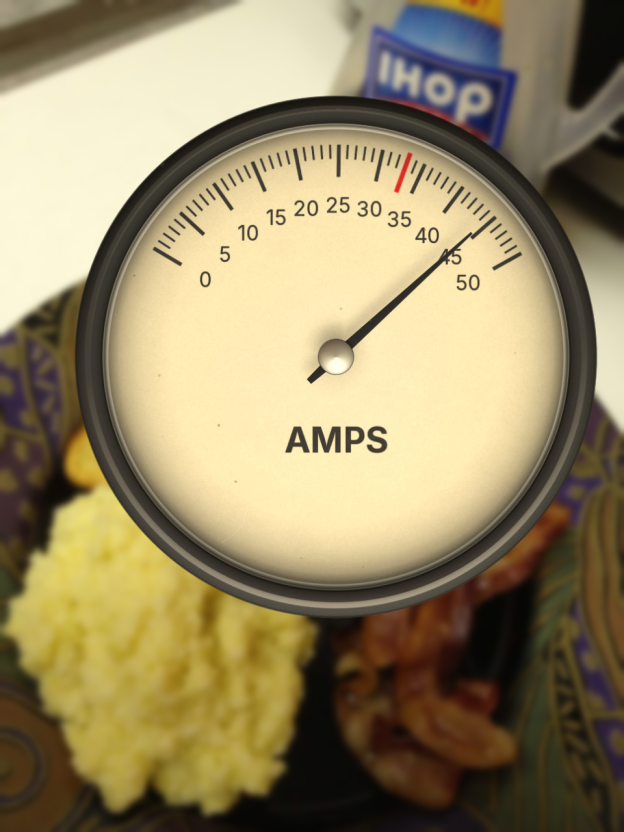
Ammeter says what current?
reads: 44.5 A
